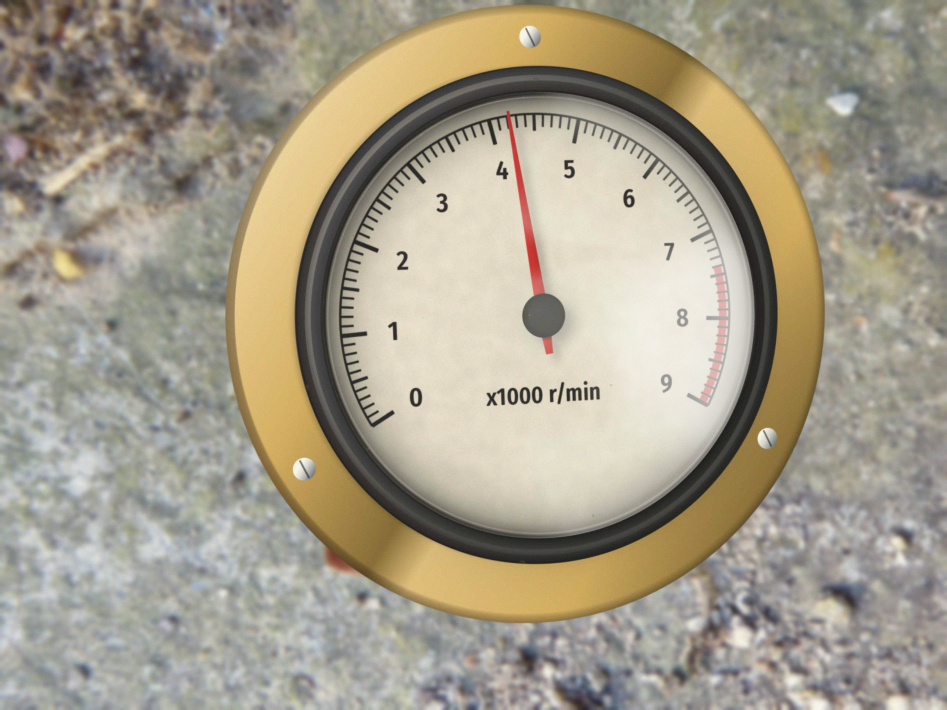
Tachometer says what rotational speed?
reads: 4200 rpm
